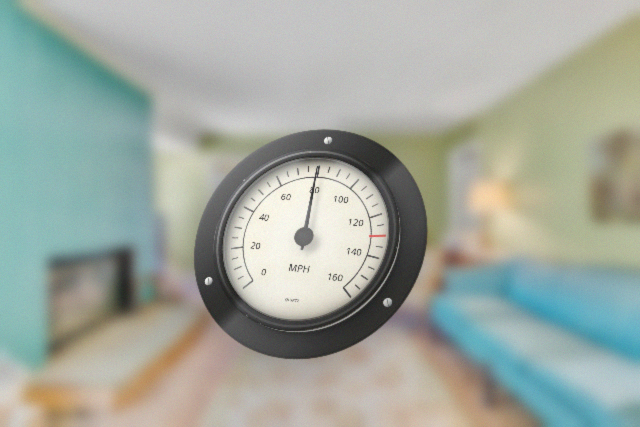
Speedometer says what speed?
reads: 80 mph
